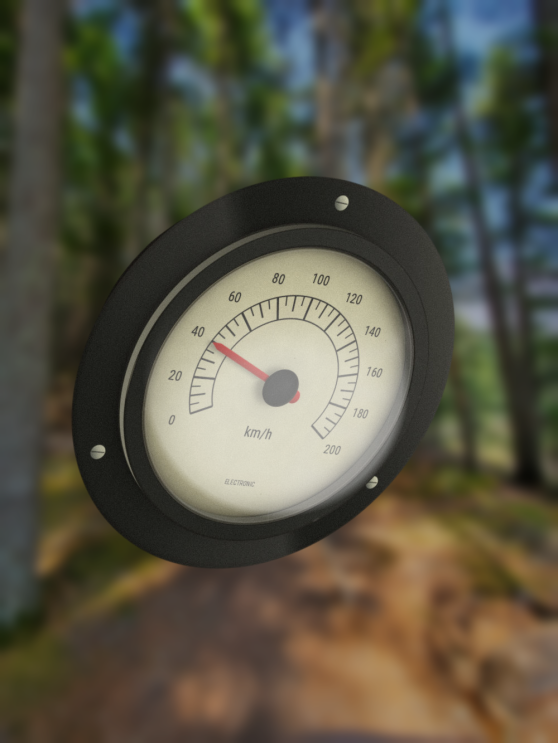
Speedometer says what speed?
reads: 40 km/h
